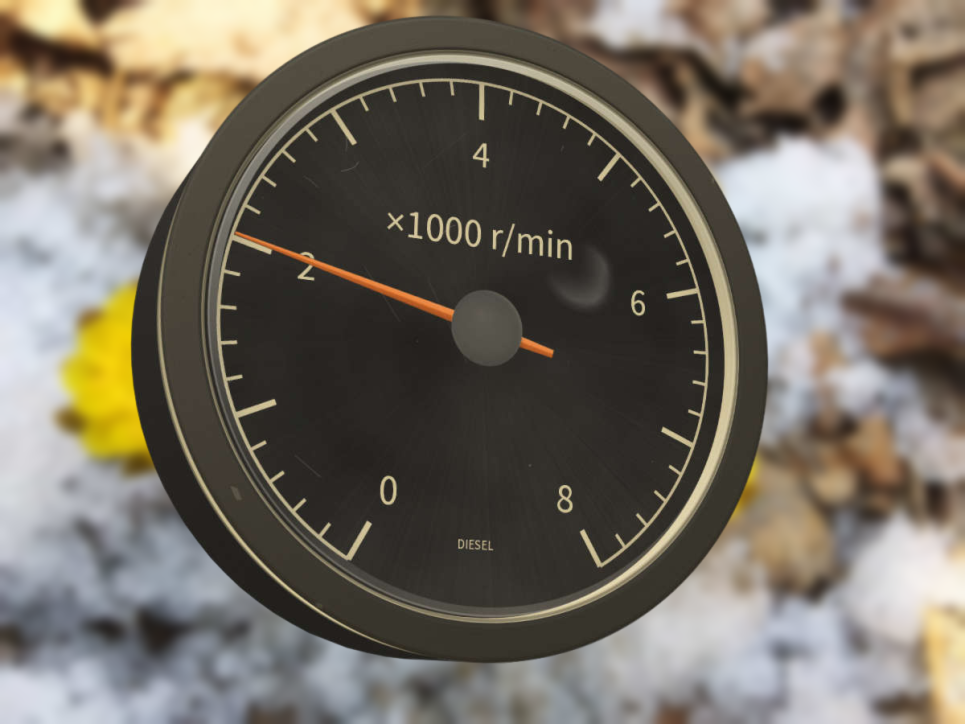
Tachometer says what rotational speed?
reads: 2000 rpm
